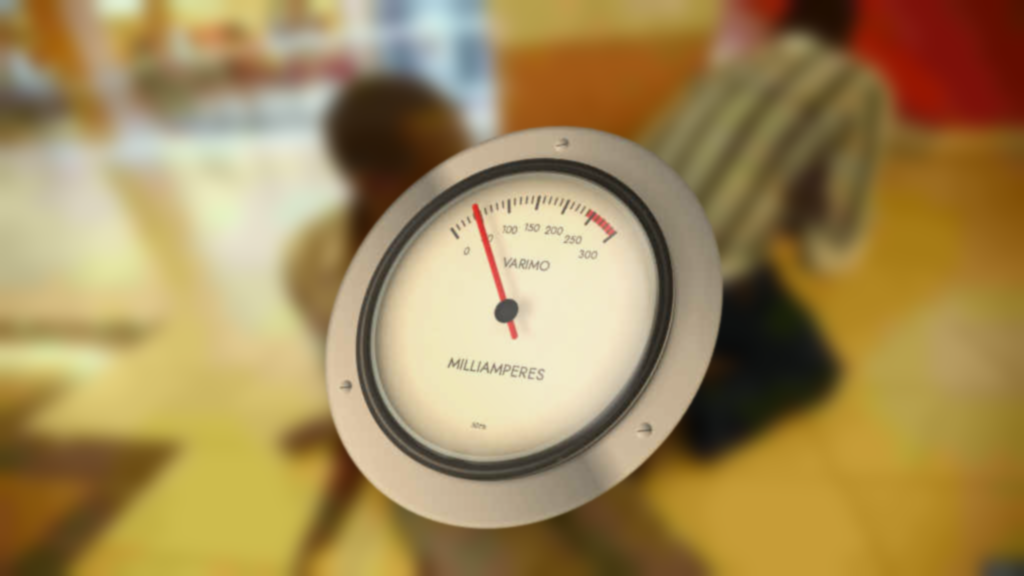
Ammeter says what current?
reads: 50 mA
